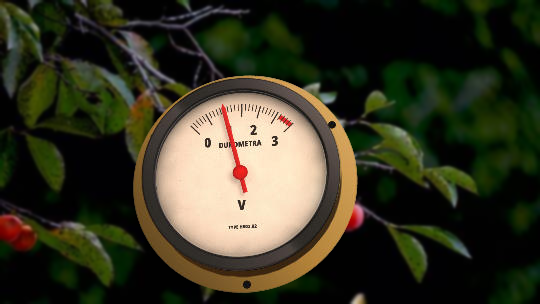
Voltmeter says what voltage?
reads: 1 V
